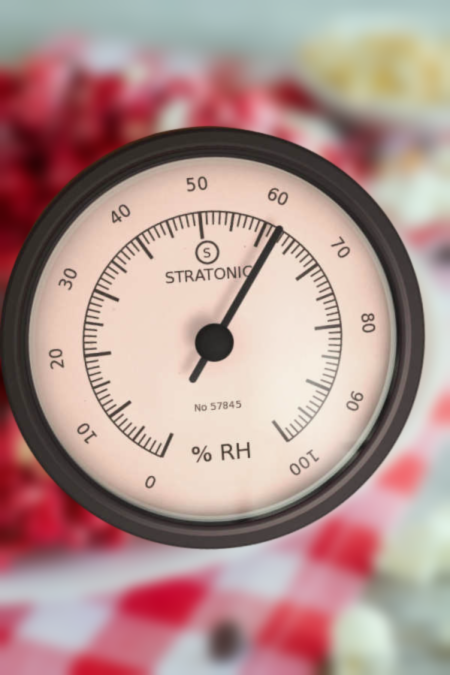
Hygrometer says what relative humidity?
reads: 62 %
